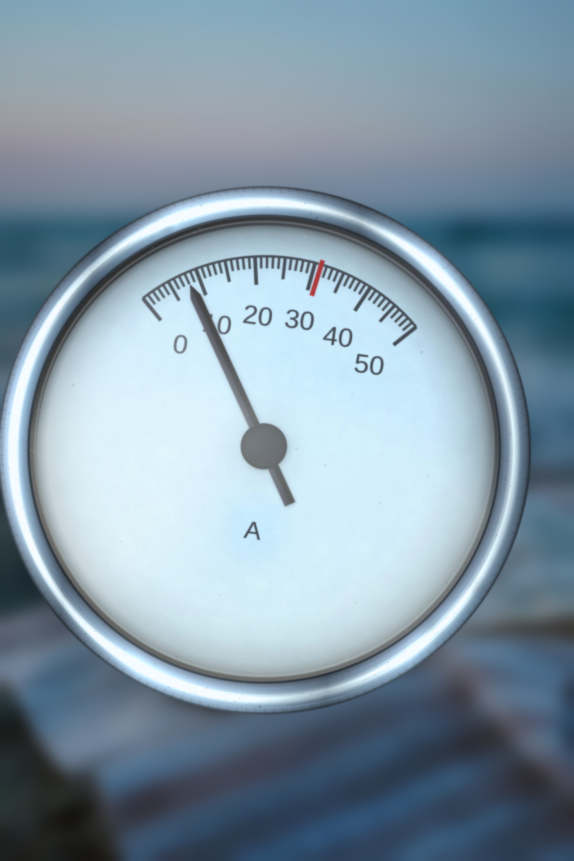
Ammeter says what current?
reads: 8 A
